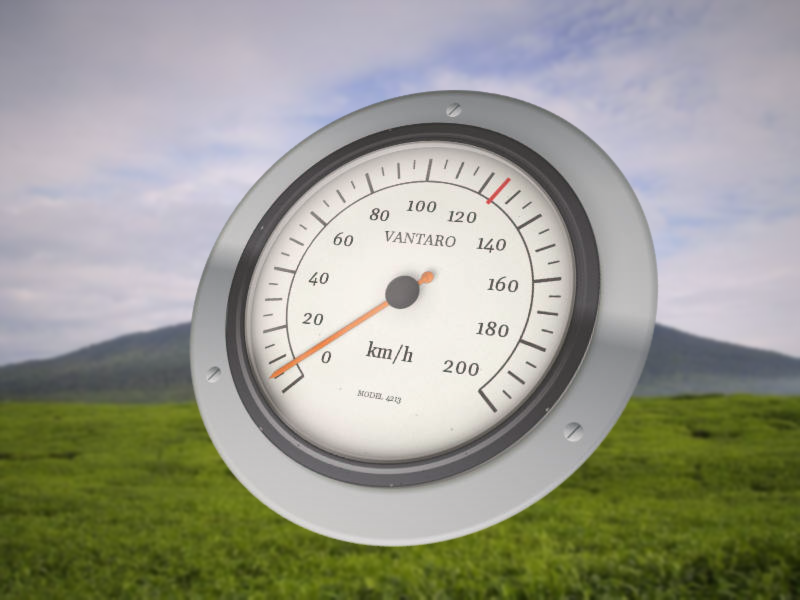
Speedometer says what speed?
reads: 5 km/h
